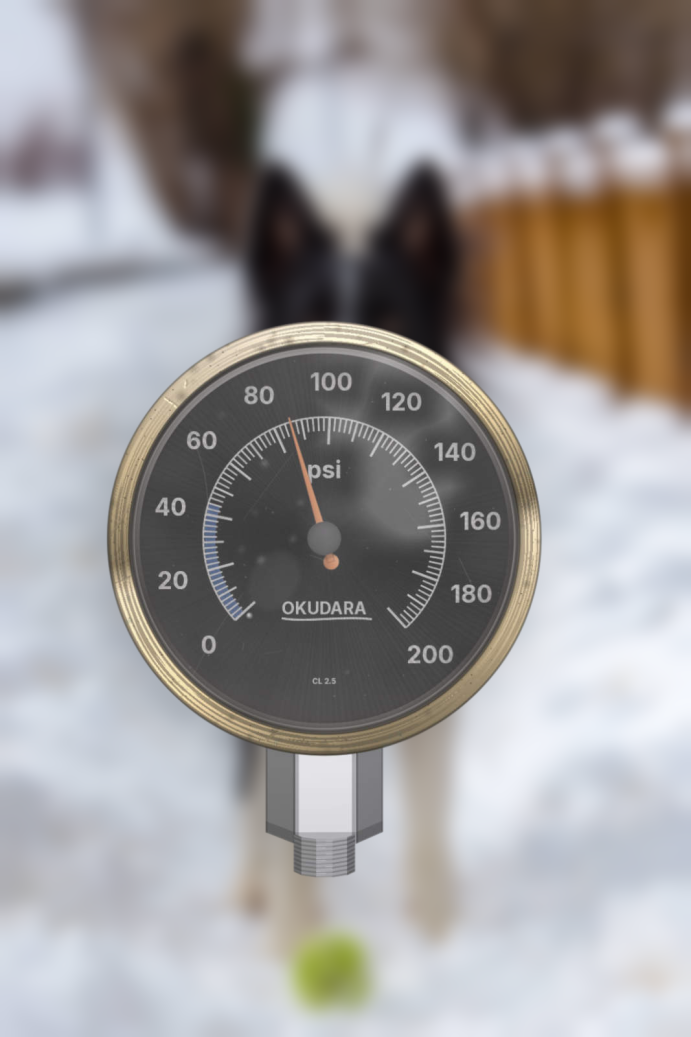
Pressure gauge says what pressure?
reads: 86 psi
